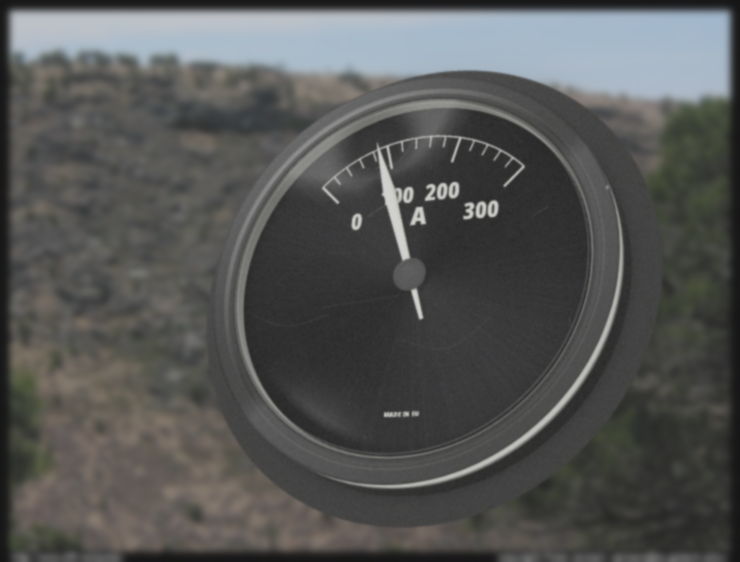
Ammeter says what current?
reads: 90 A
